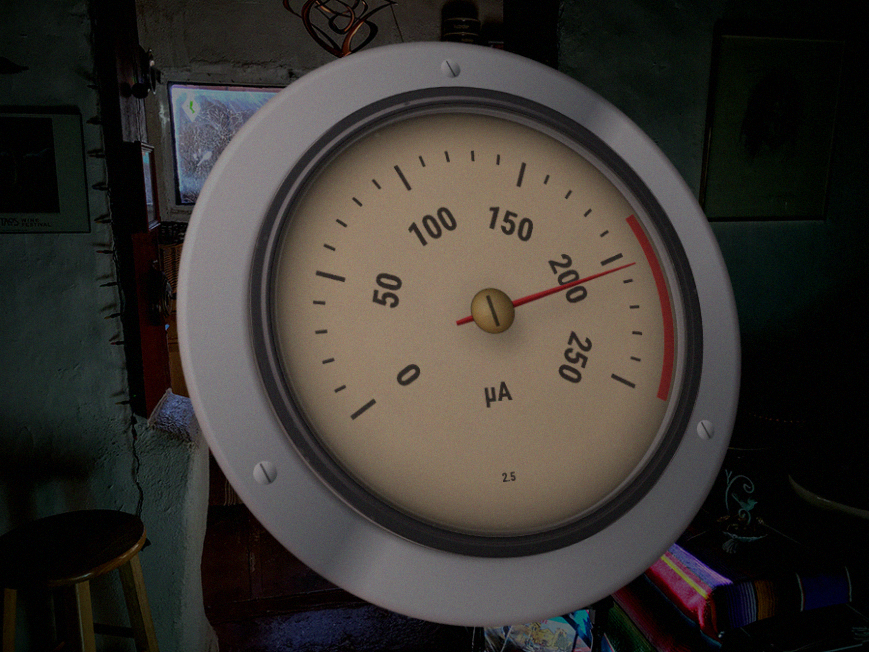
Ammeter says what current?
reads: 205 µA
